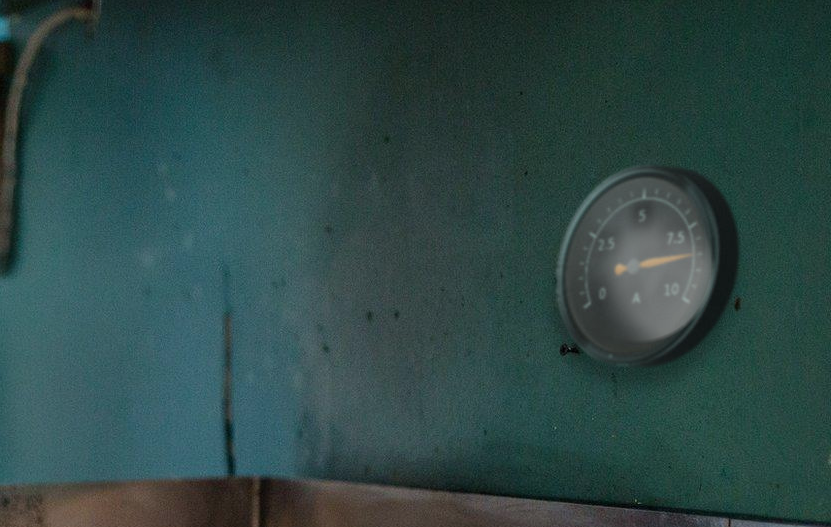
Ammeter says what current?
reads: 8.5 A
